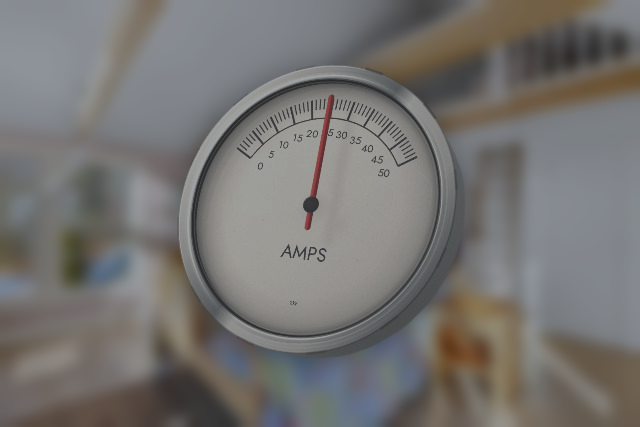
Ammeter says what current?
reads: 25 A
